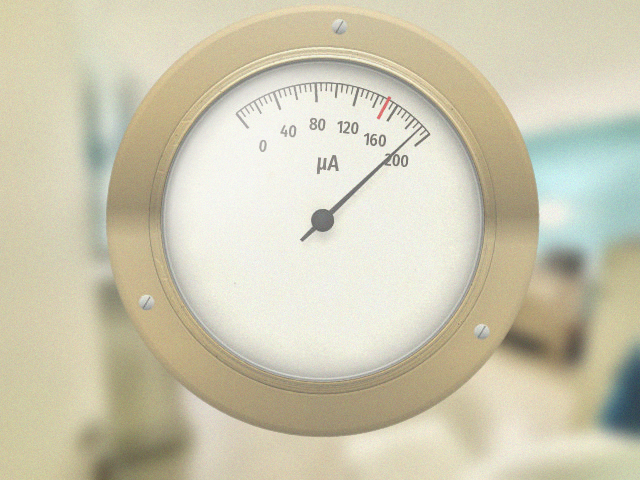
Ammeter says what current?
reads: 190 µA
